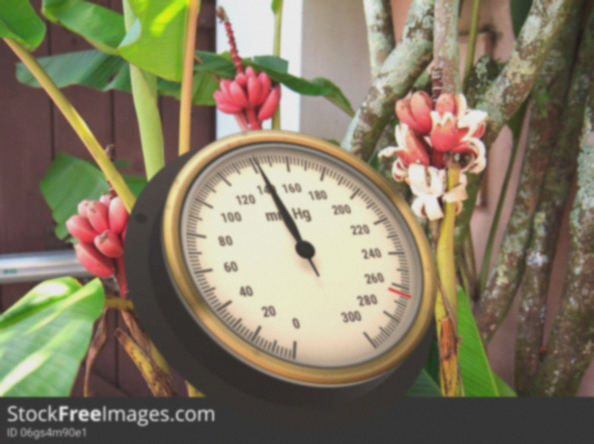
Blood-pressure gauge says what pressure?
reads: 140 mmHg
